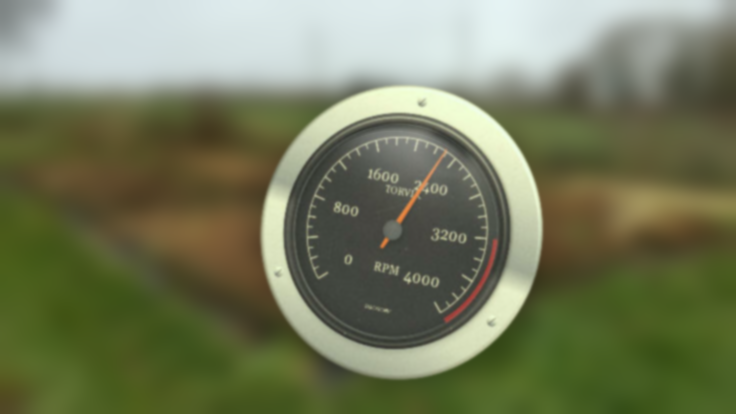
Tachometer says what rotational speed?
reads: 2300 rpm
